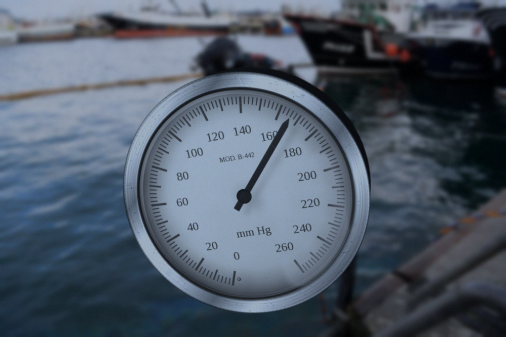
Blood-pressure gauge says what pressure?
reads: 166 mmHg
